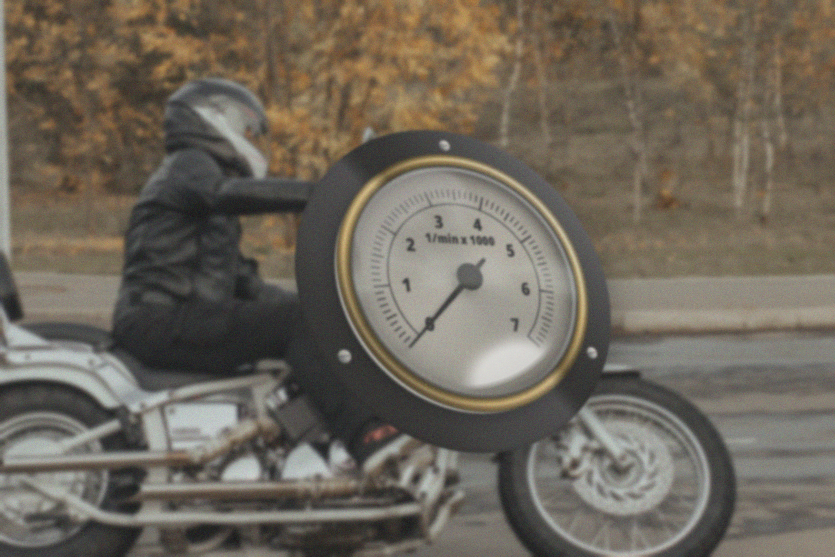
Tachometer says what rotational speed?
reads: 0 rpm
